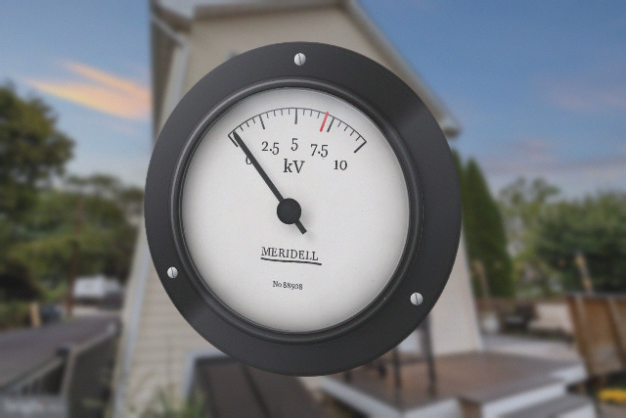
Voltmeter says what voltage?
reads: 0.5 kV
